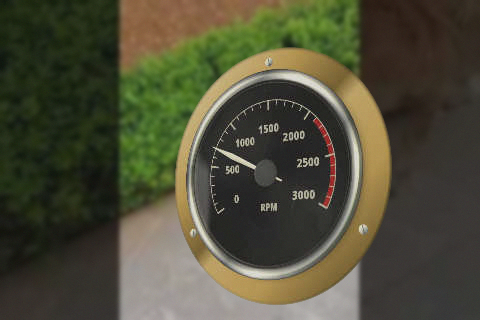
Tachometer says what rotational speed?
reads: 700 rpm
